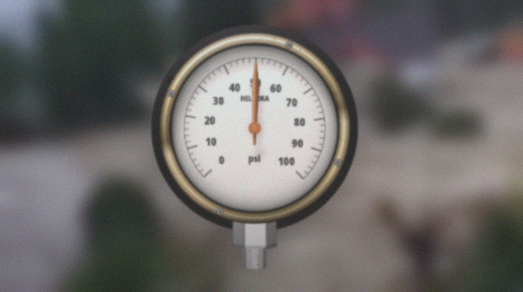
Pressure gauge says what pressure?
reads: 50 psi
